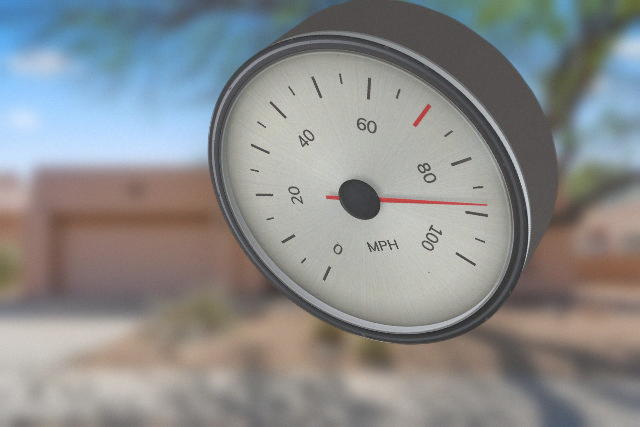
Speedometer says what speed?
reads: 87.5 mph
